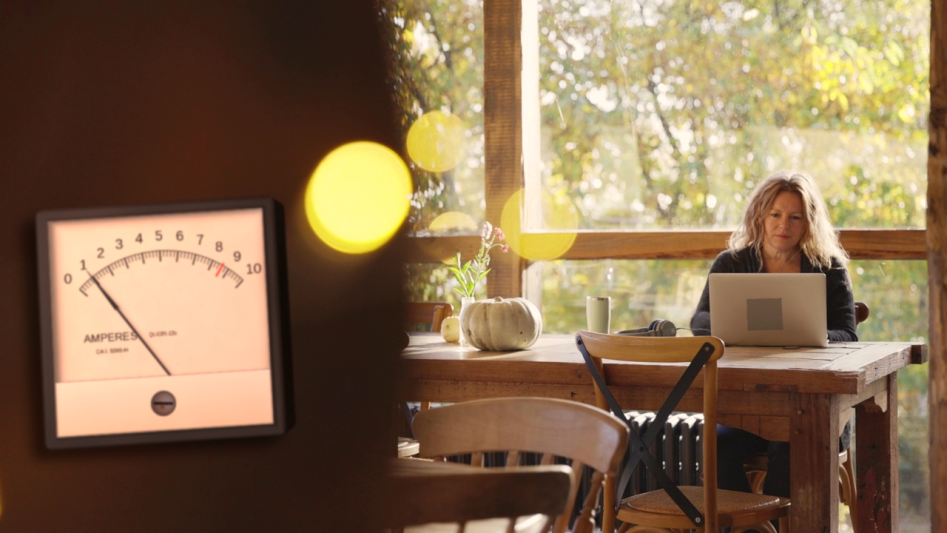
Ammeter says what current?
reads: 1 A
